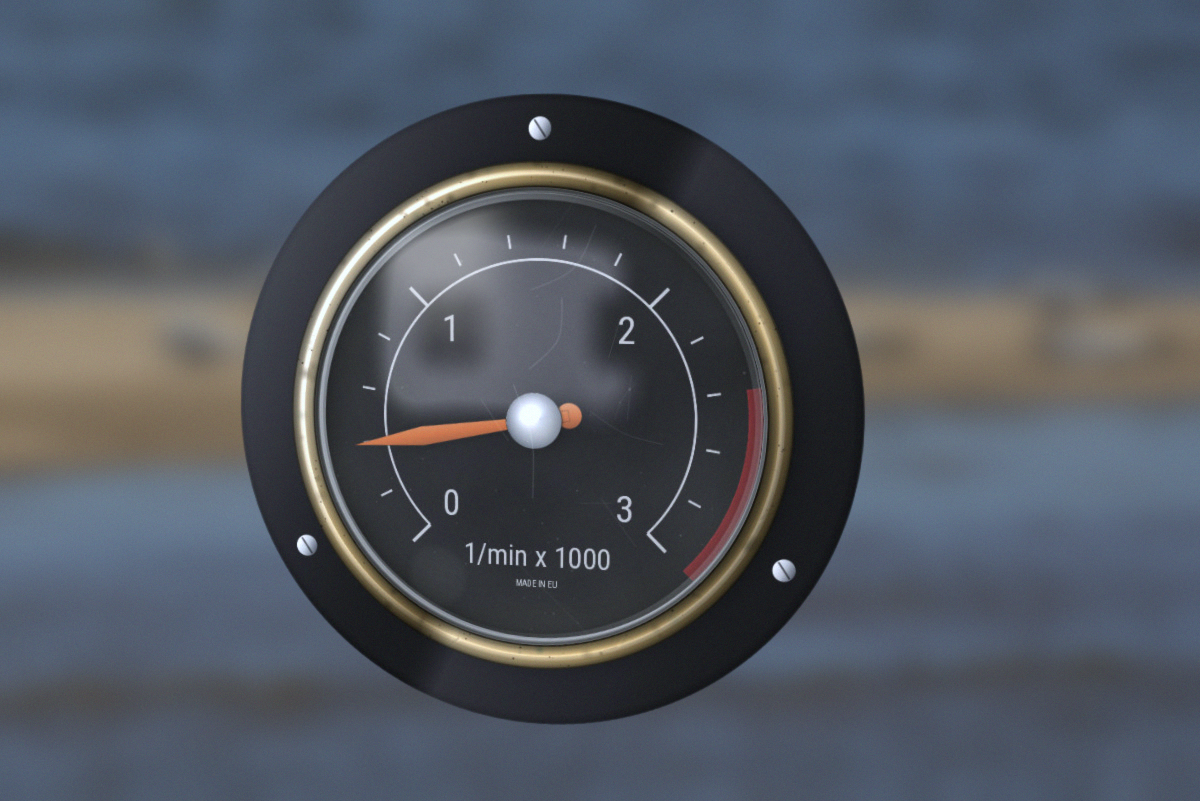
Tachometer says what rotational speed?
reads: 400 rpm
